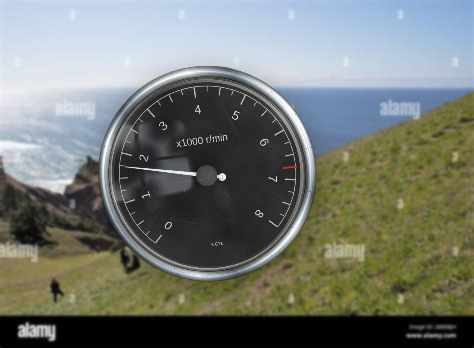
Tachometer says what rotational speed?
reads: 1750 rpm
